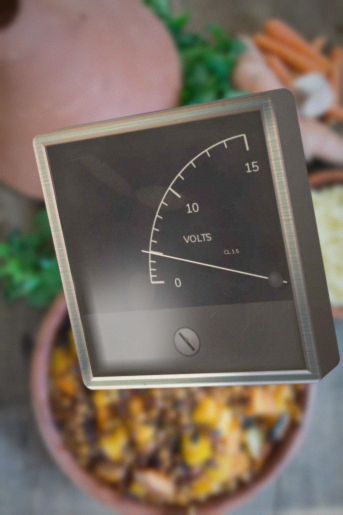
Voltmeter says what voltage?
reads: 5 V
